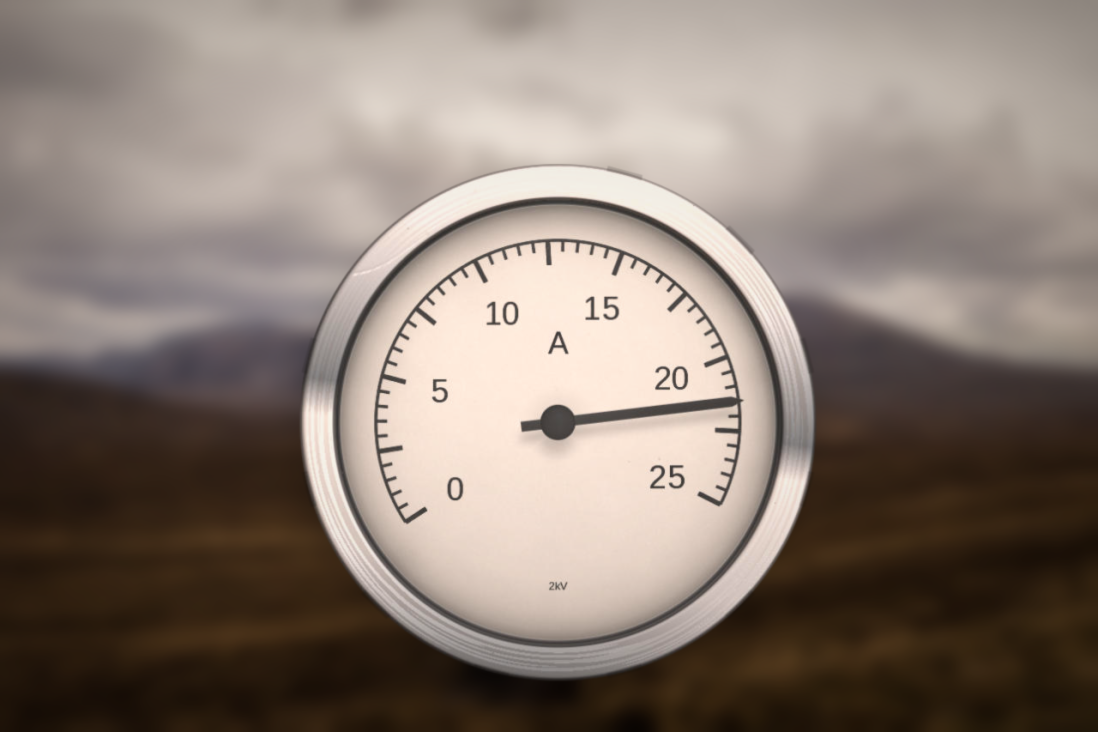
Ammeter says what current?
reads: 21.5 A
